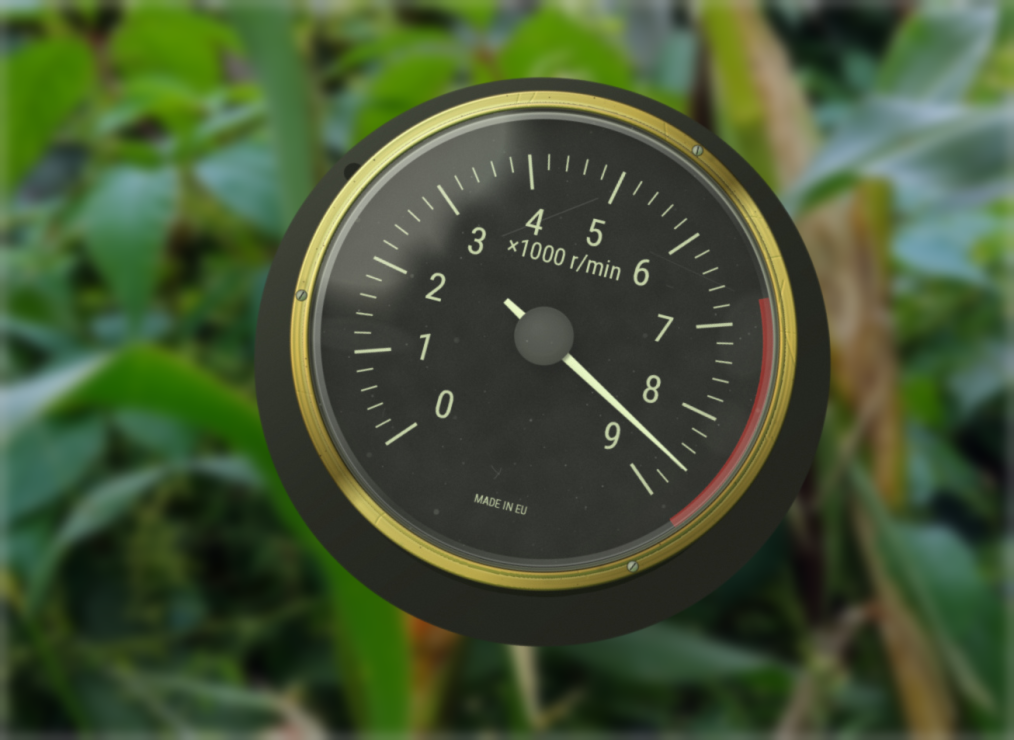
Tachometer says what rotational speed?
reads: 8600 rpm
